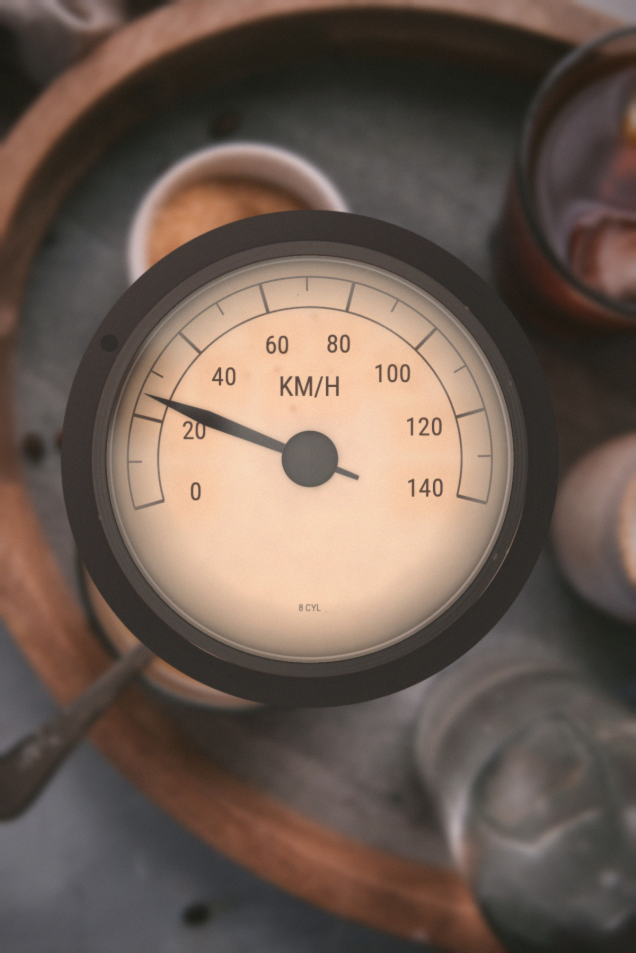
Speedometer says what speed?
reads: 25 km/h
